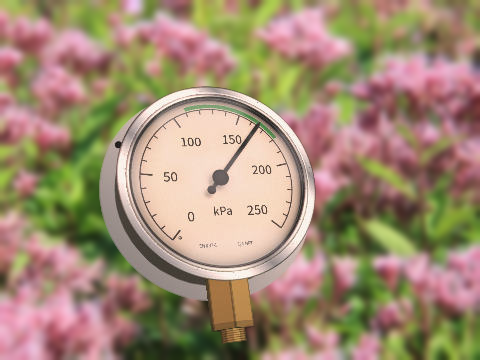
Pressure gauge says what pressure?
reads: 165 kPa
